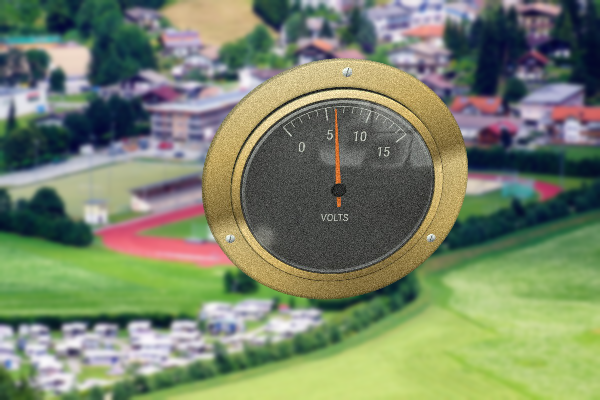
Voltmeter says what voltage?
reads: 6 V
